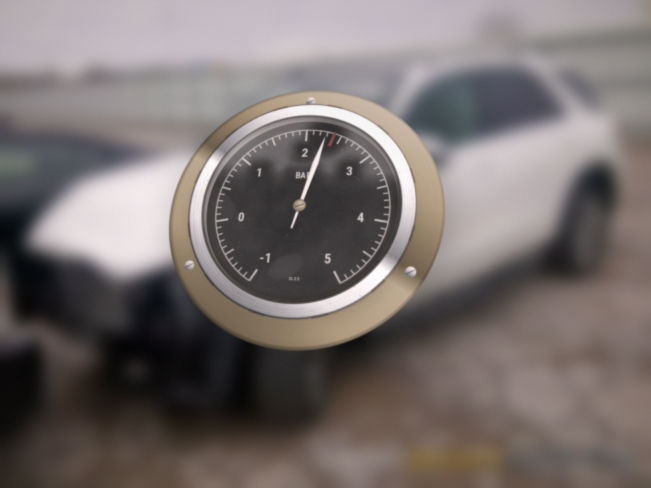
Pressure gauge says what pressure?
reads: 2.3 bar
